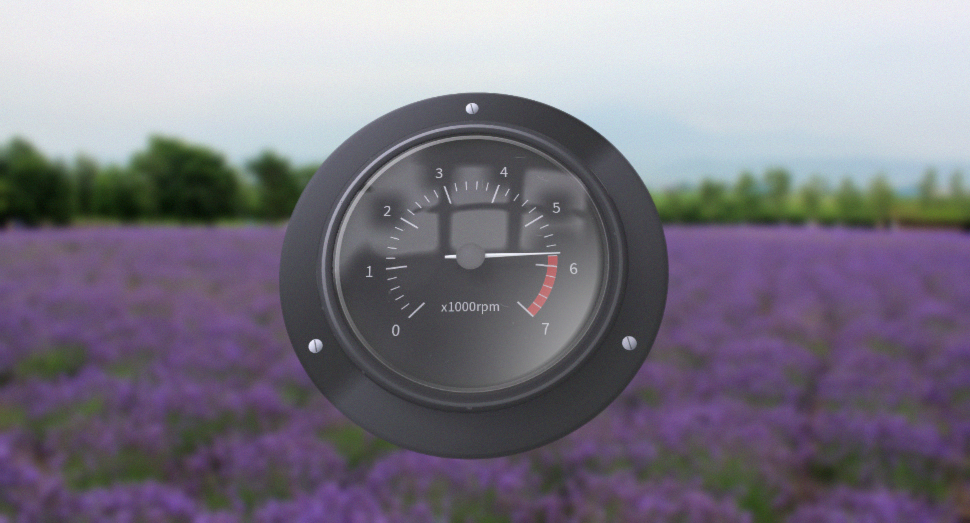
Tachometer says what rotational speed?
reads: 5800 rpm
